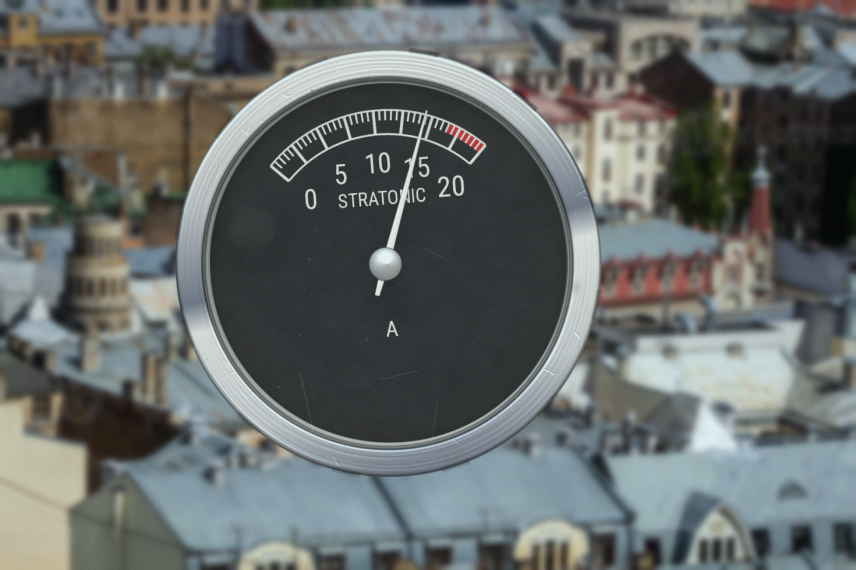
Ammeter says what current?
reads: 14.5 A
